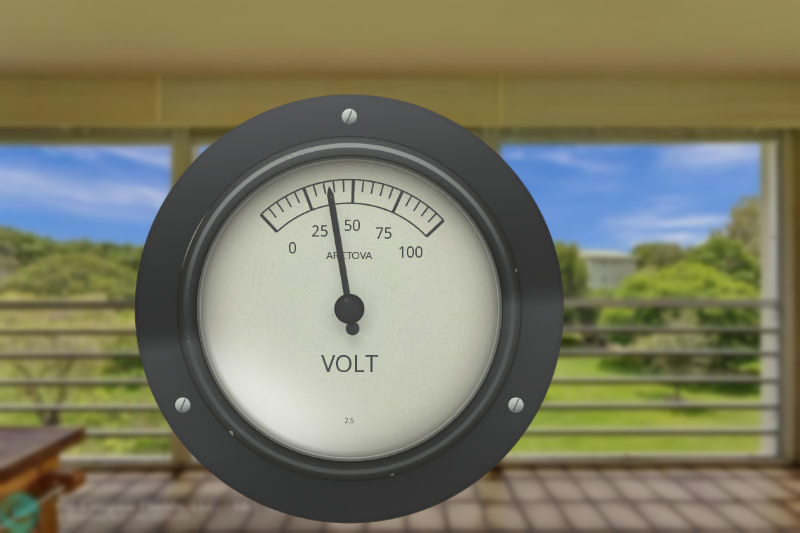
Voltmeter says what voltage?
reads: 37.5 V
